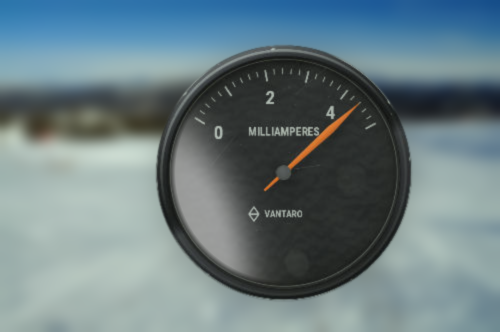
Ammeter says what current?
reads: 4.4 mA
